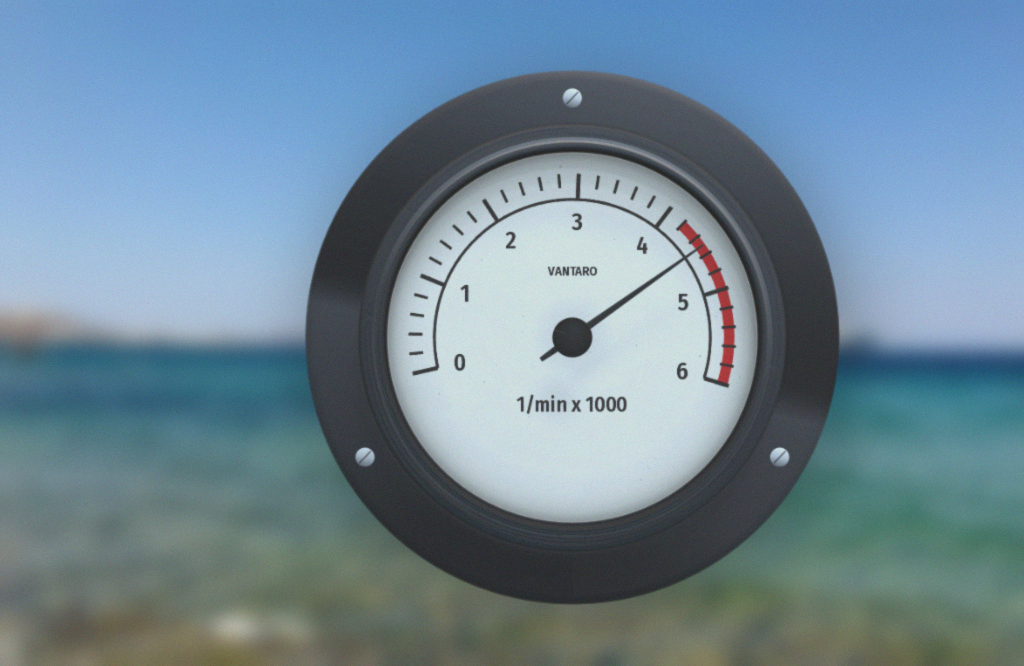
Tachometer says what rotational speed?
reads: 4500 rpm
